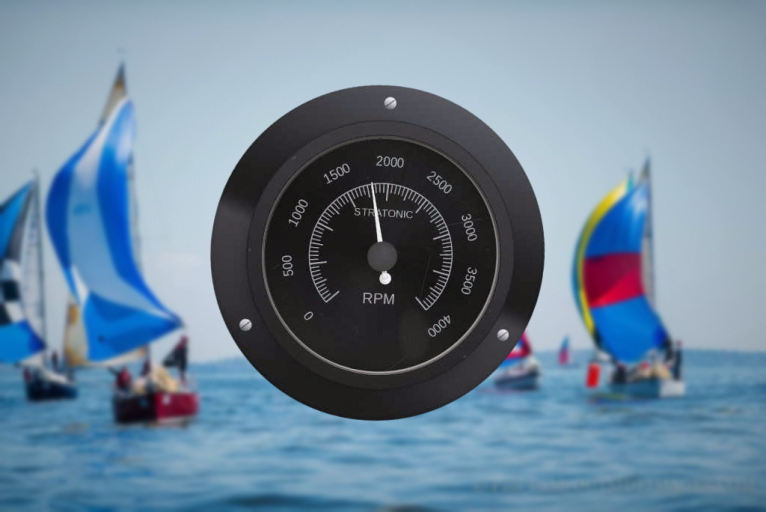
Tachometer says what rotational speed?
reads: 1800 rpm
